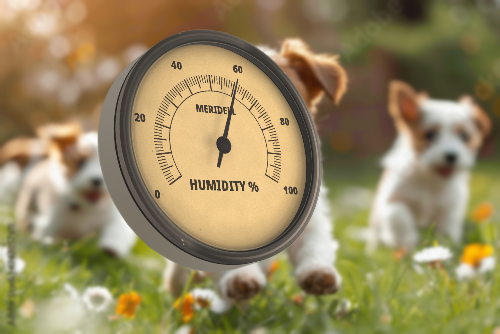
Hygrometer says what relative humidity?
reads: 60 %
